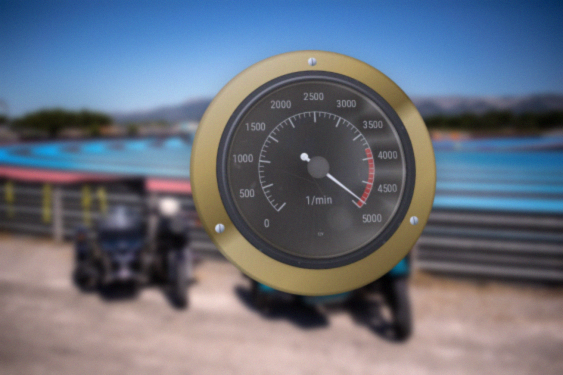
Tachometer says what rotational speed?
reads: 4900 rpm
